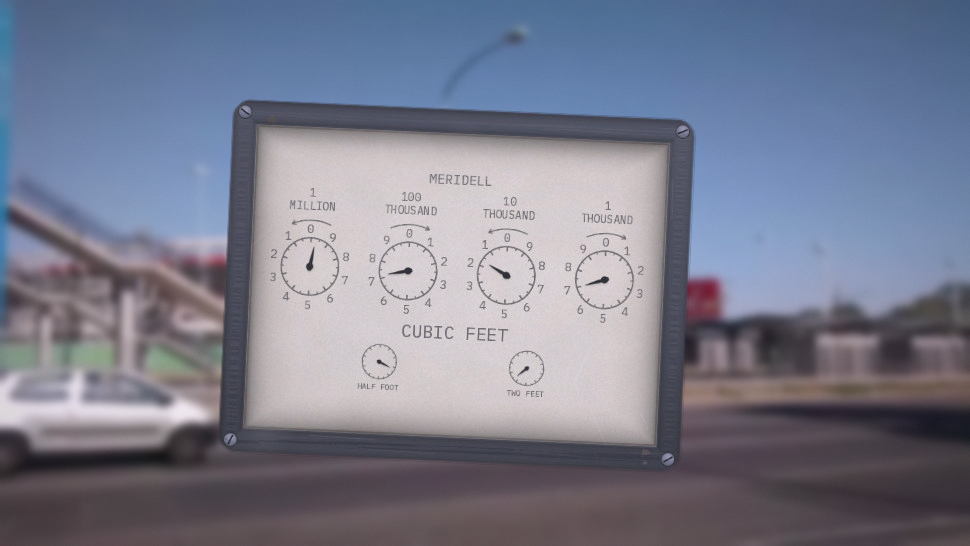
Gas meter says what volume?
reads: 971700 ft³
